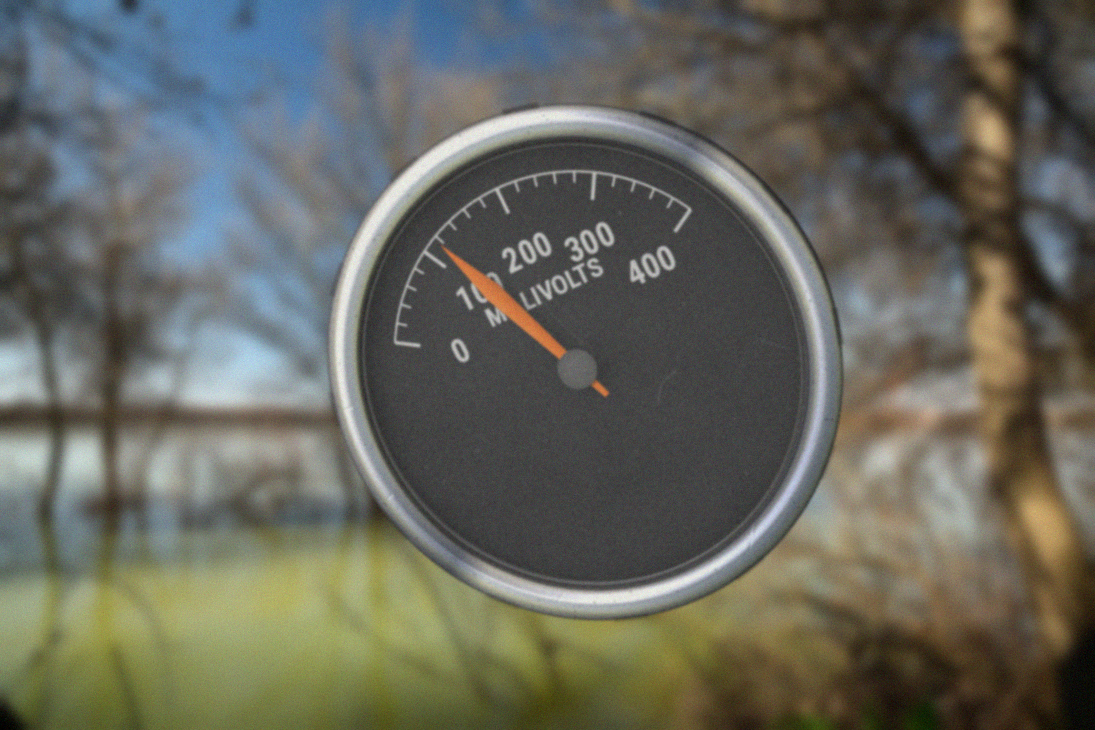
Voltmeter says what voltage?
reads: 120 mV
